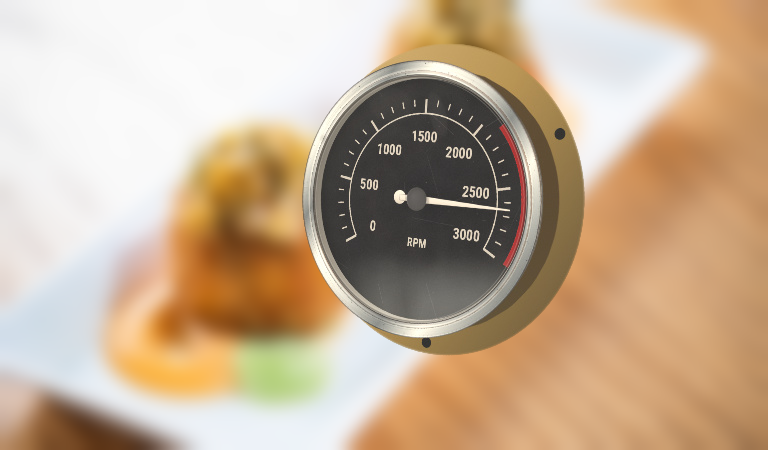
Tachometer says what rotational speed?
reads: 2650 rpm
